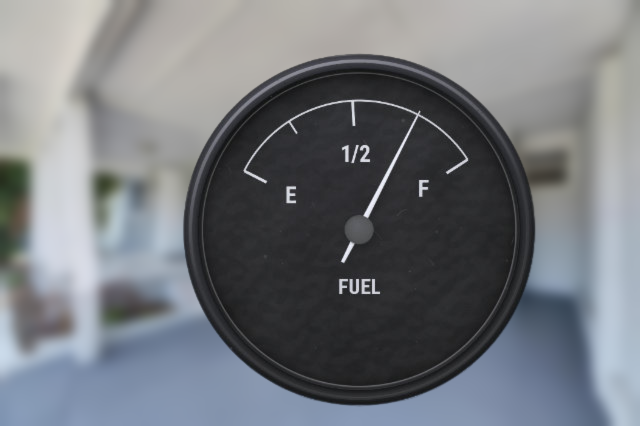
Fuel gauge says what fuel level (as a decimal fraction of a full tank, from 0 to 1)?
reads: 0.75
